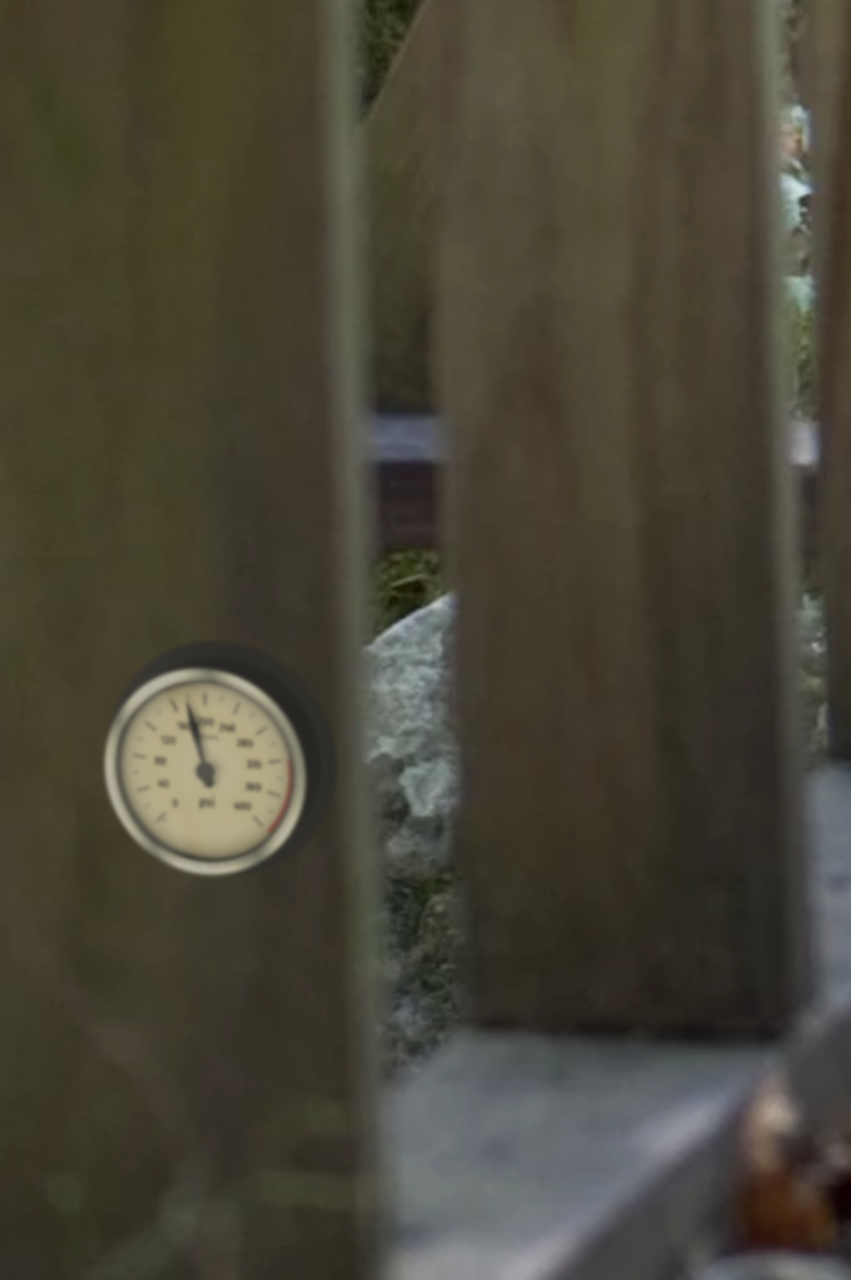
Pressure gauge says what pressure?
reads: 180 psi
